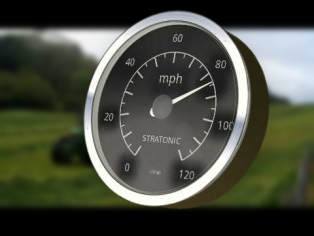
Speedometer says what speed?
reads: 85 mph
